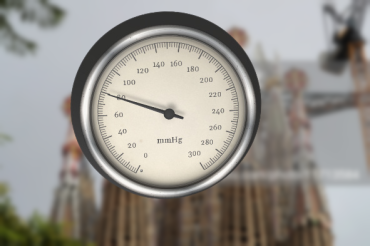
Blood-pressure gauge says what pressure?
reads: 80 mmHg
